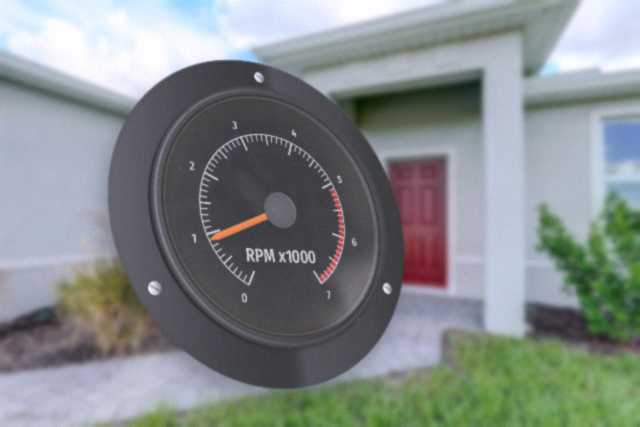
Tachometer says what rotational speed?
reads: 900 rpm
